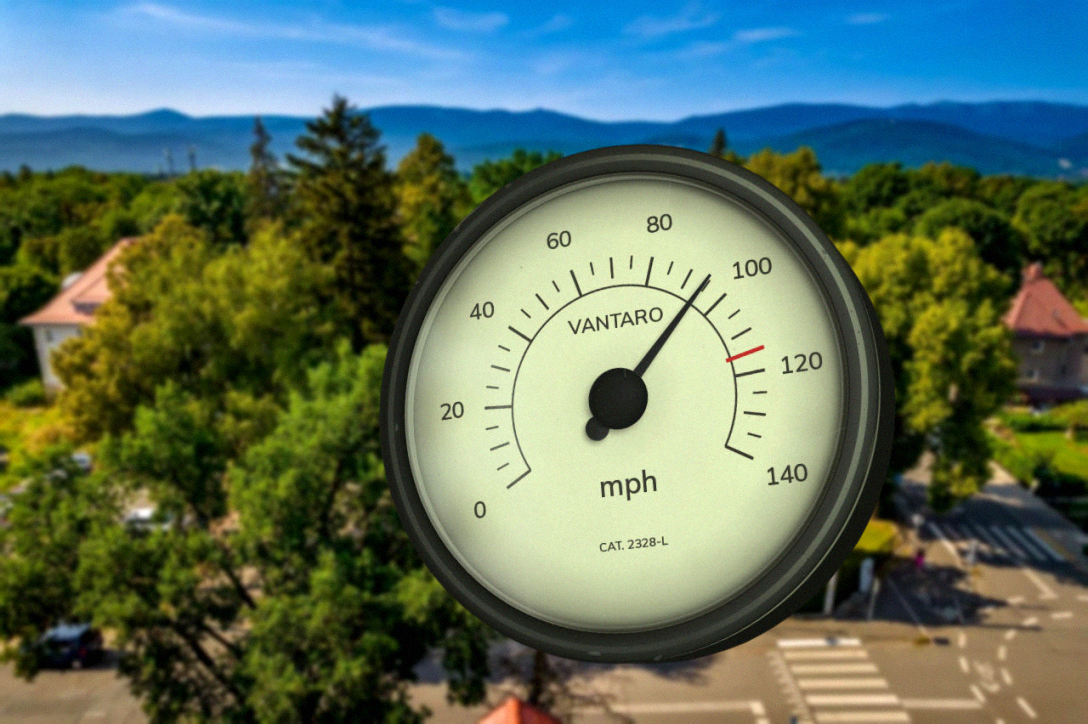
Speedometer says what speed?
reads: 95 mph
